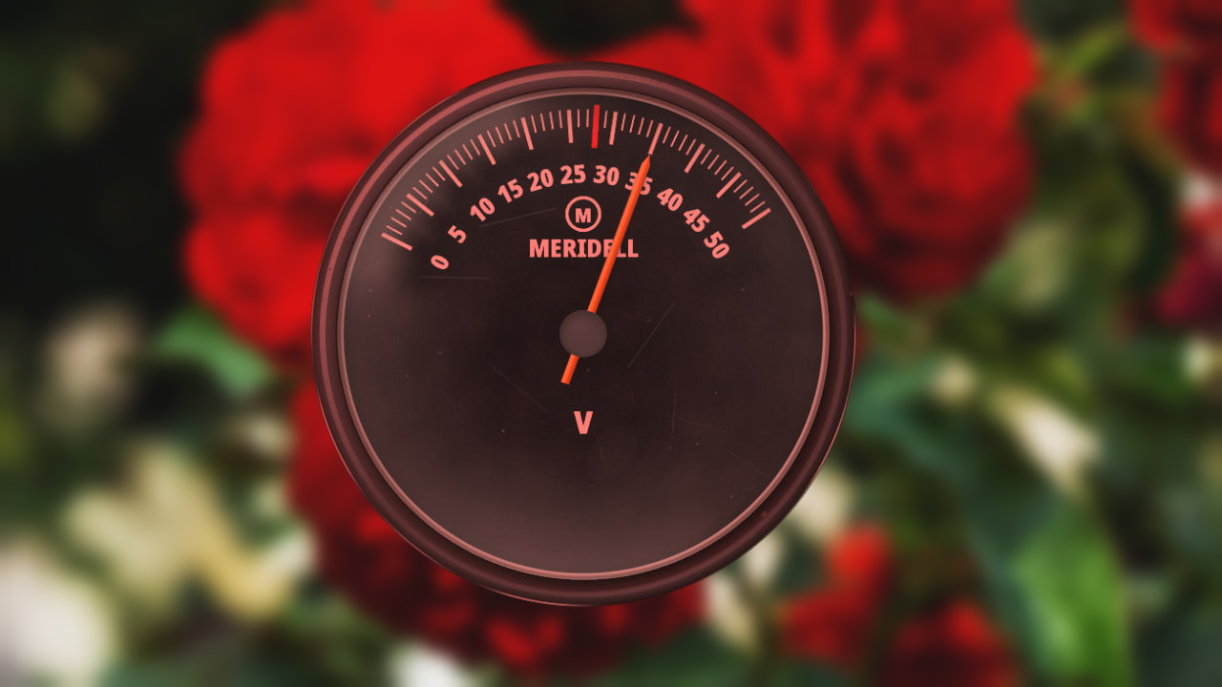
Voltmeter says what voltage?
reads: 35 V
